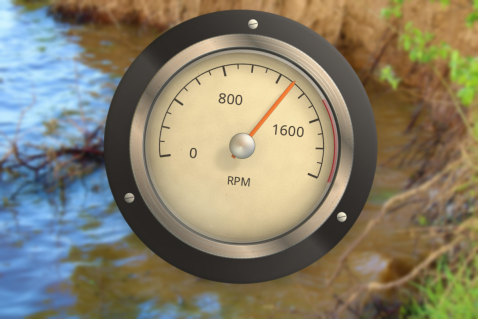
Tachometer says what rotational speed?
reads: 1300 rpm
